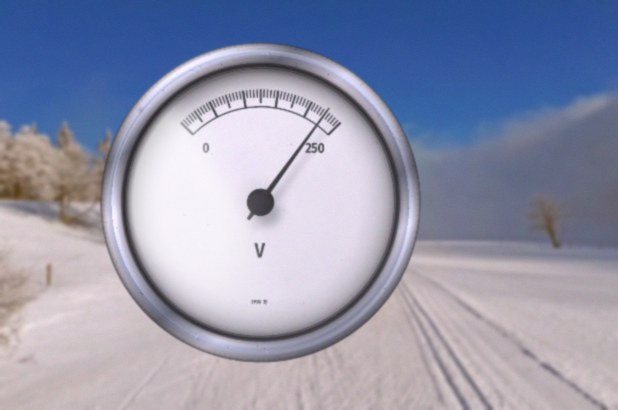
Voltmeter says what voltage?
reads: 225 V
